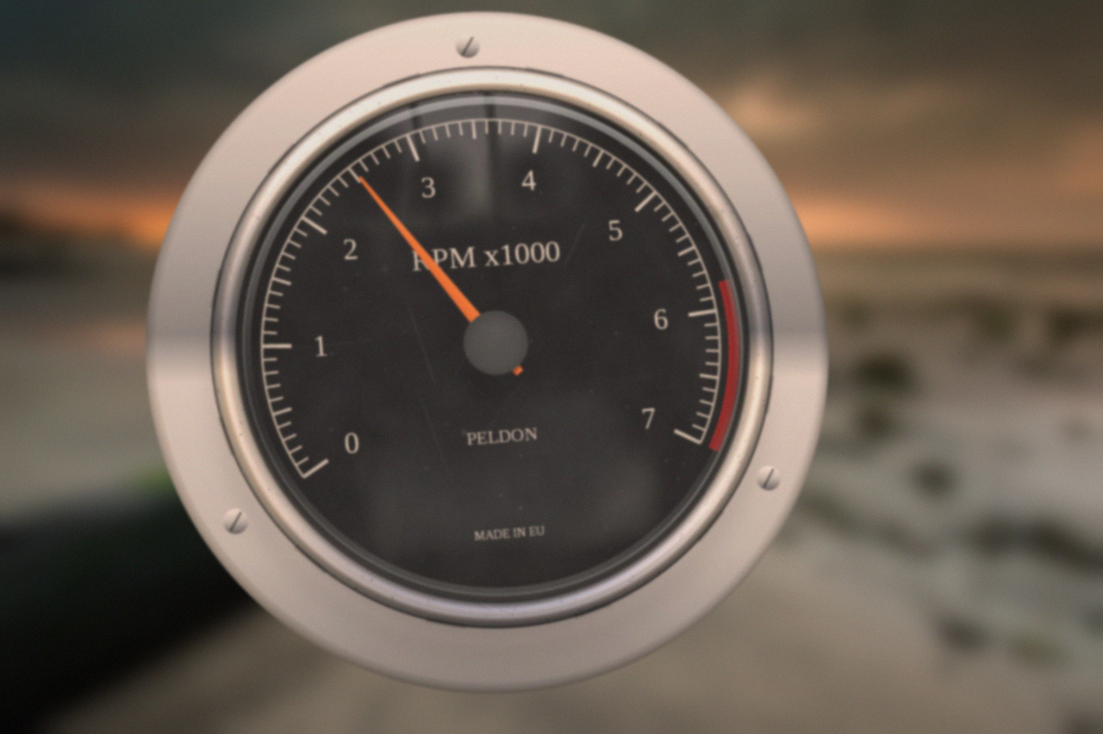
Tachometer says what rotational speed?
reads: 2500 rpm
